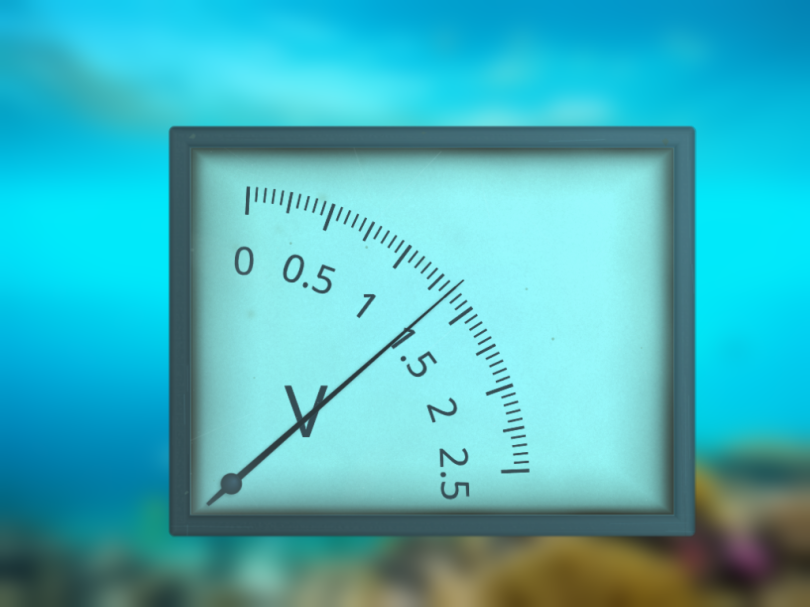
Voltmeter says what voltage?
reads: 1.35 V
